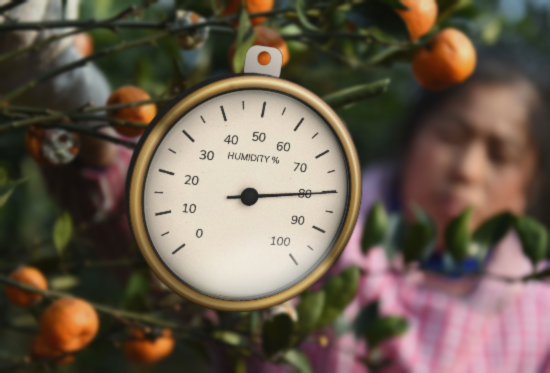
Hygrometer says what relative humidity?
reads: 80 %
